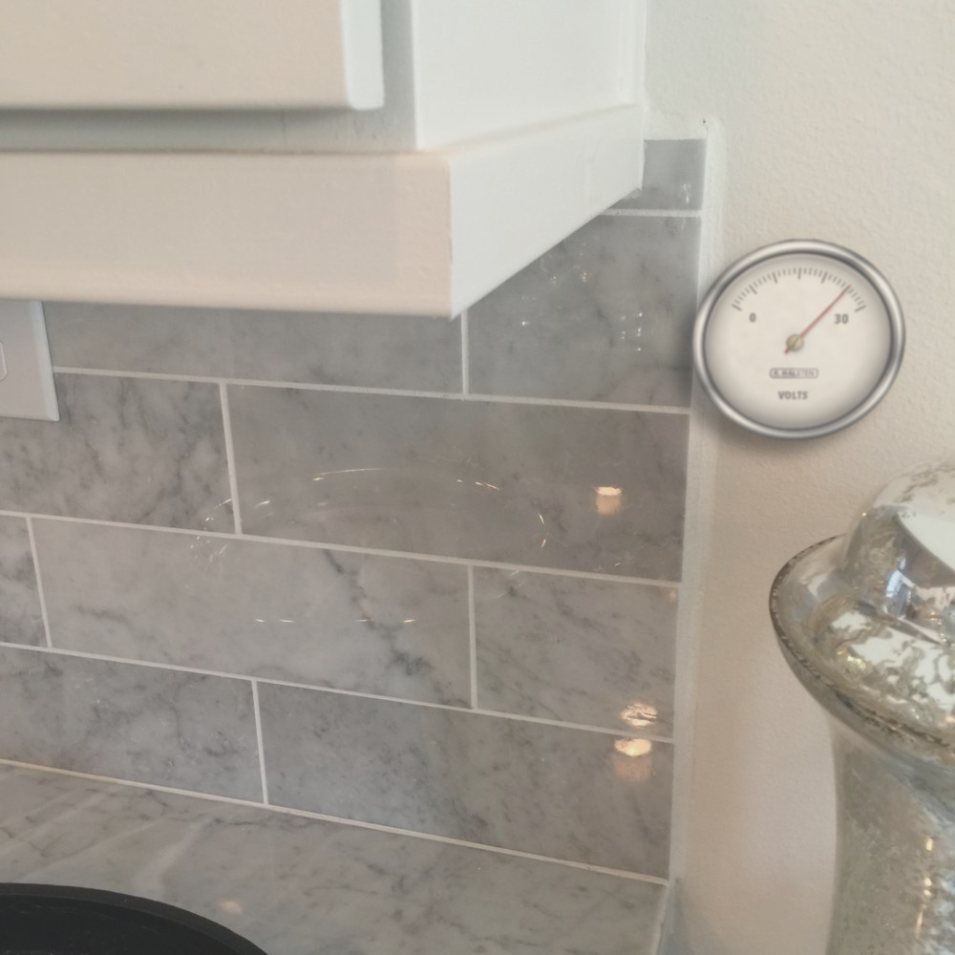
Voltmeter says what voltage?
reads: 25 V
